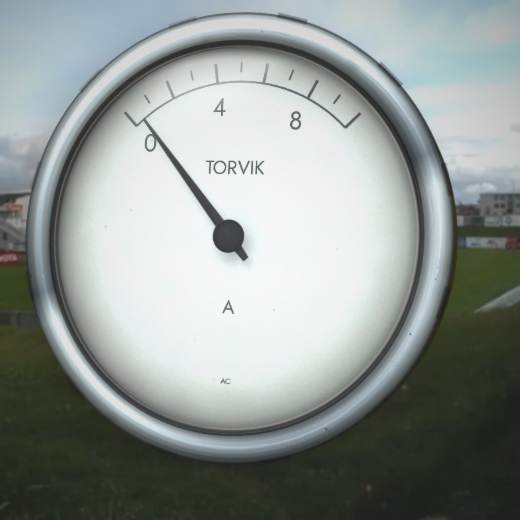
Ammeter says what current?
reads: 0.5 A
